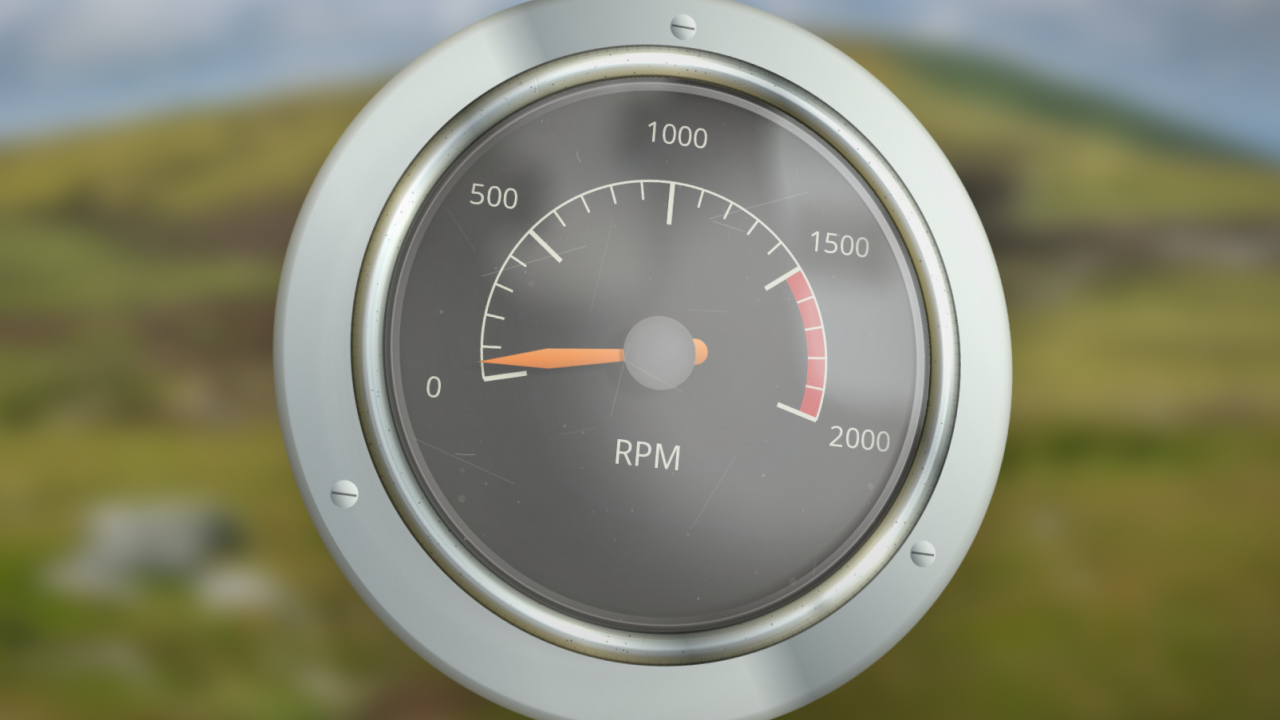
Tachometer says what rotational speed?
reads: 50 rpm
